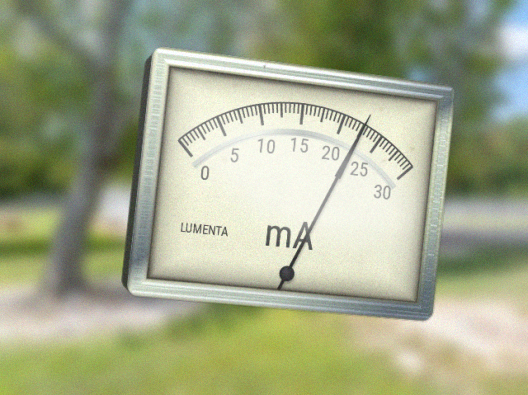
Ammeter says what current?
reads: 22.5 mA
